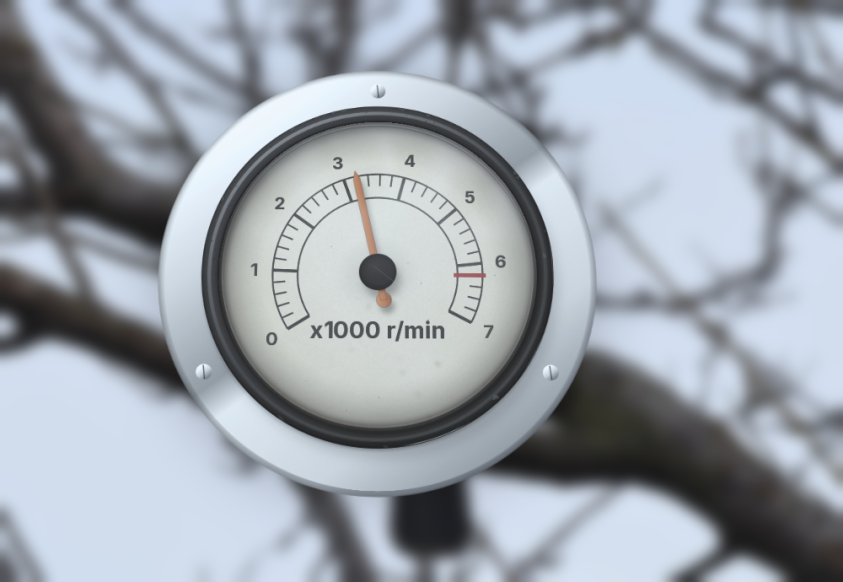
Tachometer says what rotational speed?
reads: 3200 rpm
